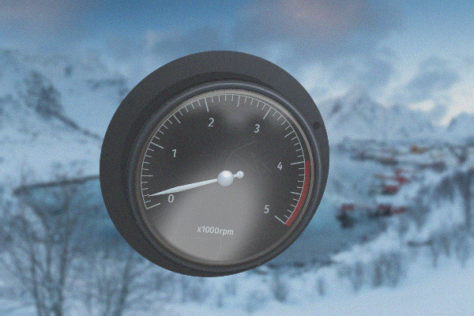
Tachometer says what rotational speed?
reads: 200 rpm
